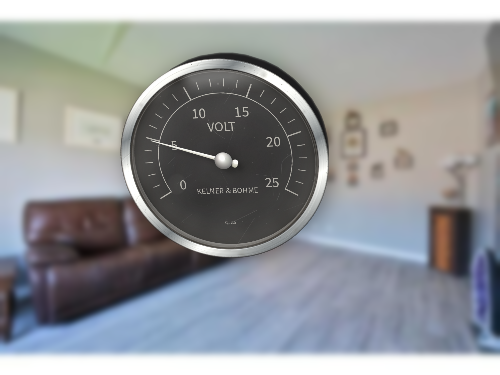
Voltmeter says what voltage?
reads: 5 V
